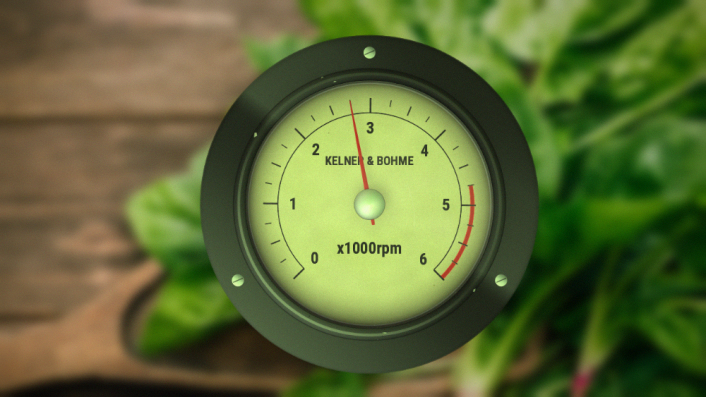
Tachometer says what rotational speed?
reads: 2750 rpm
